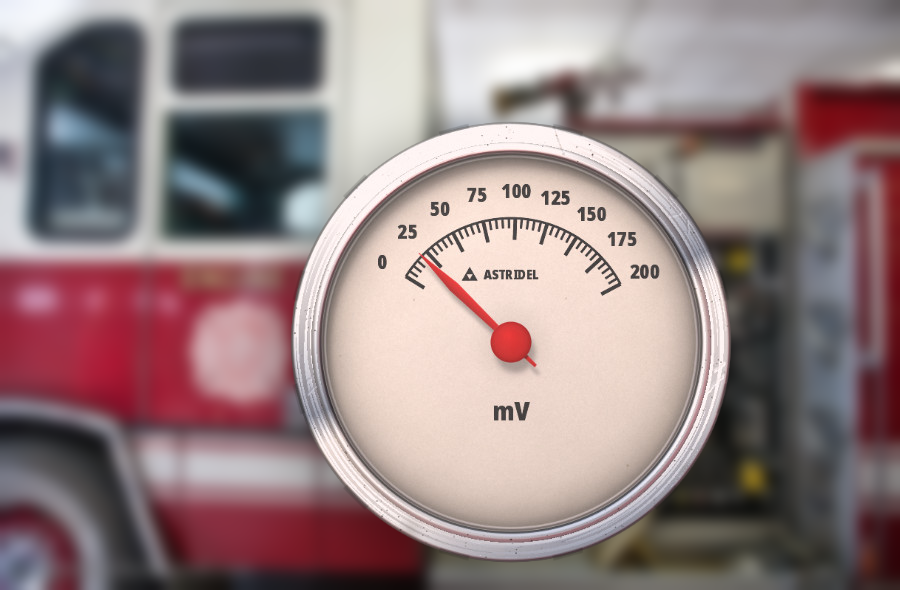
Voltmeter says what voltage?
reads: 20 mV
